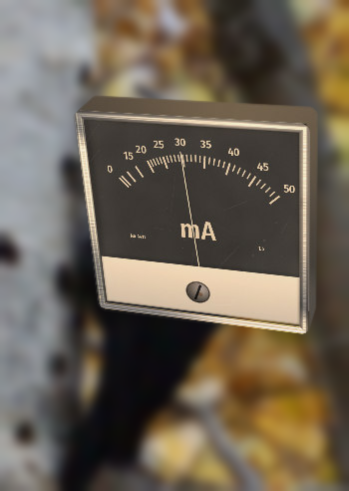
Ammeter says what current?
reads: 30 mA
